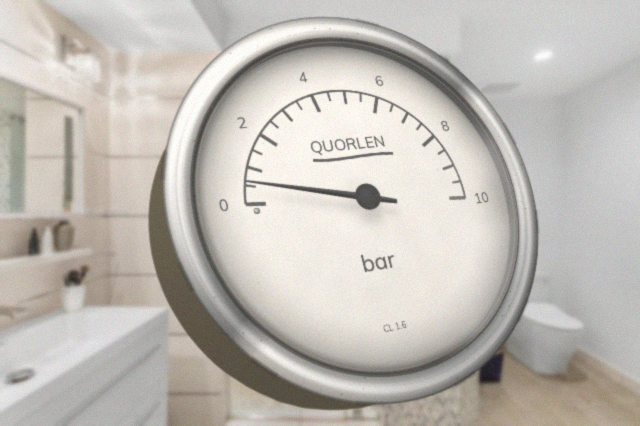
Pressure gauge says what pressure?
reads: 0.5 bar
